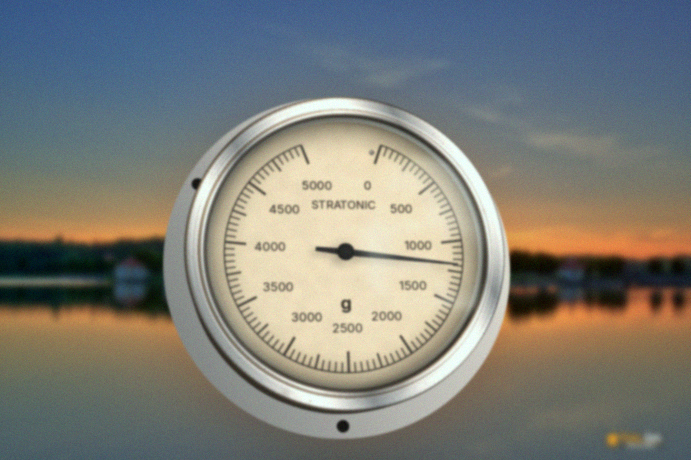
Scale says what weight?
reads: 1200 g
